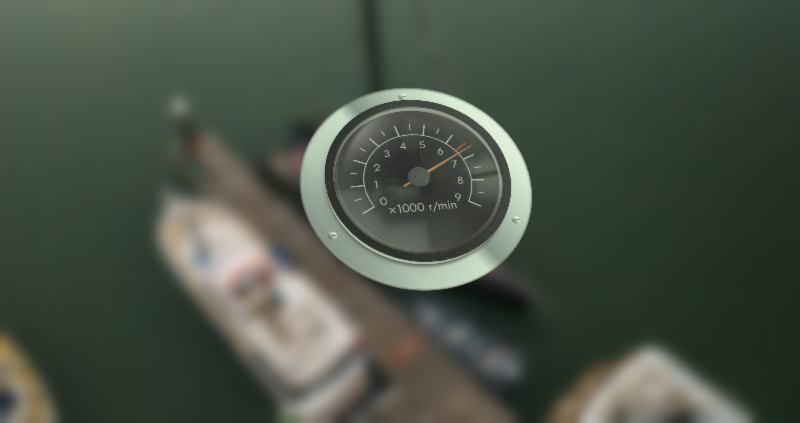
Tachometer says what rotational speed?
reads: 6750 rpm
